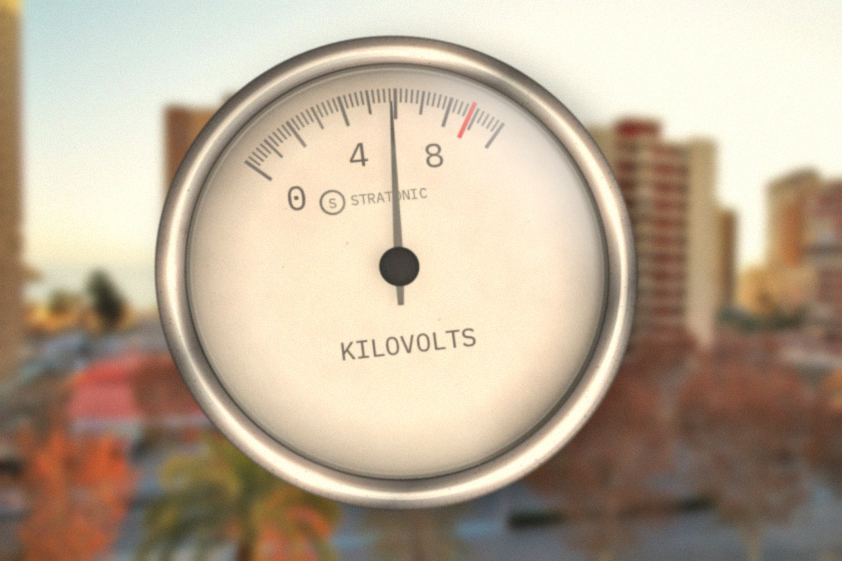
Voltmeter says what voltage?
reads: 5.8 kV
